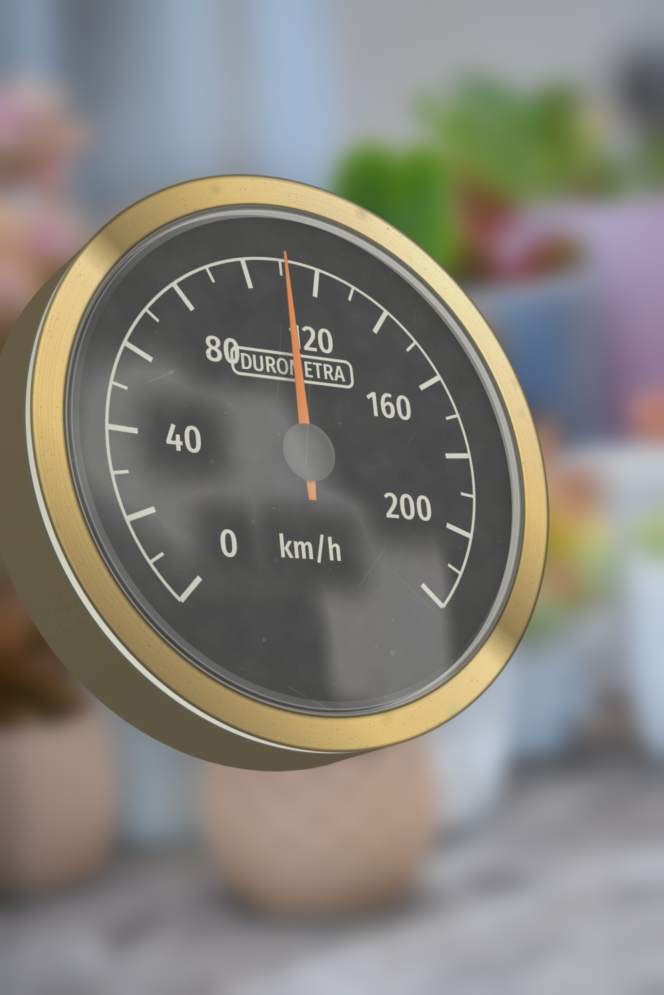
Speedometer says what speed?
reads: 110 km/h
